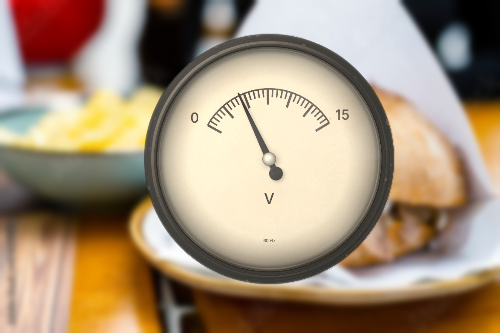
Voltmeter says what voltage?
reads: 4.5 V
